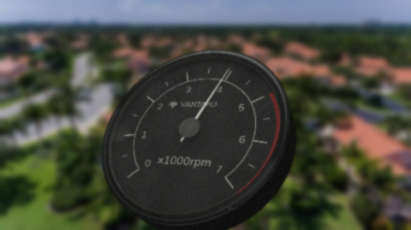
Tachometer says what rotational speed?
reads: 4000 rpm
